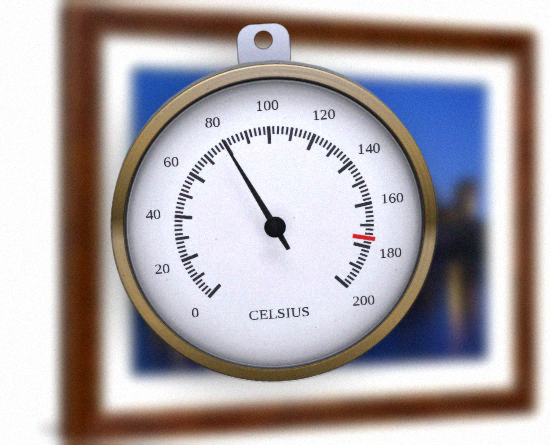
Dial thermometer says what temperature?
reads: 80 °C
